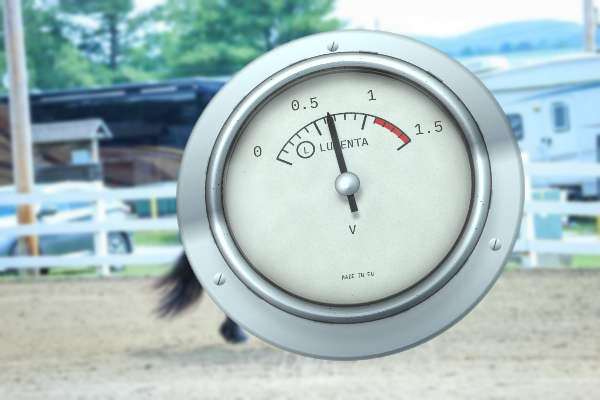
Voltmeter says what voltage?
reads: 0.65 V
